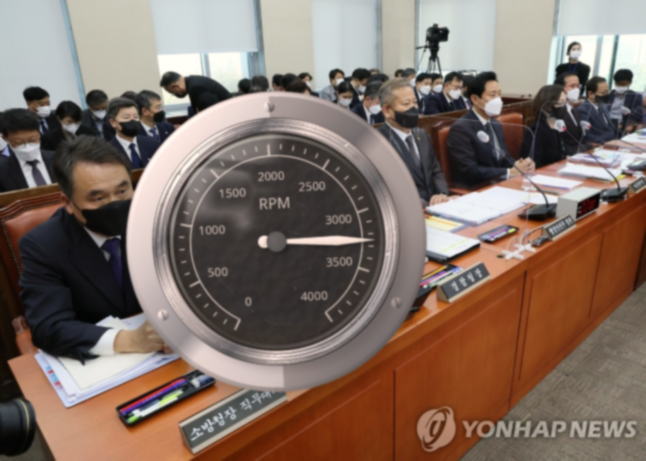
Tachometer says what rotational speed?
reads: 3250 rpm
